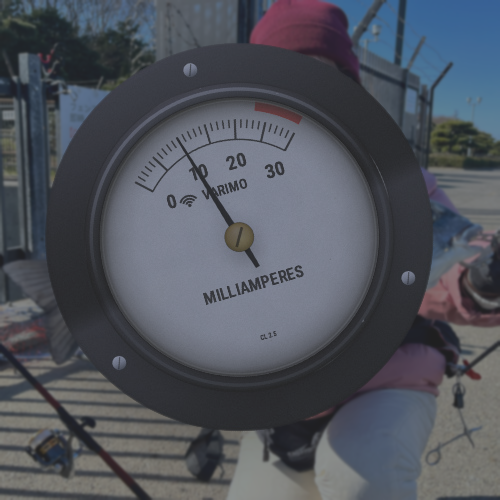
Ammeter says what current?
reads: 10 mA
